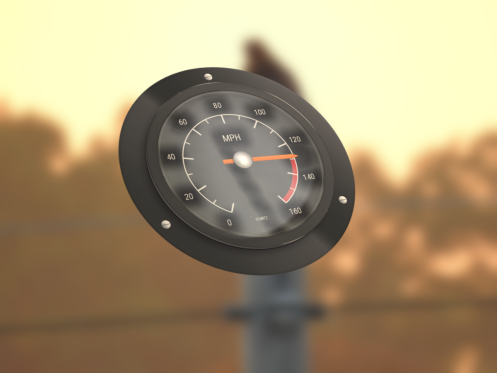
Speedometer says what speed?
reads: 130 mph
